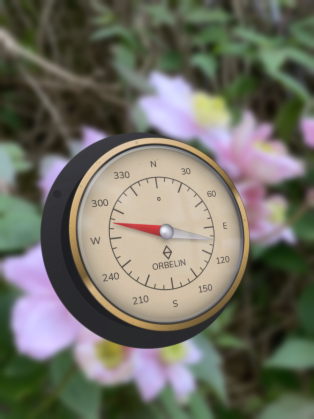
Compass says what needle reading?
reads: 285 °
